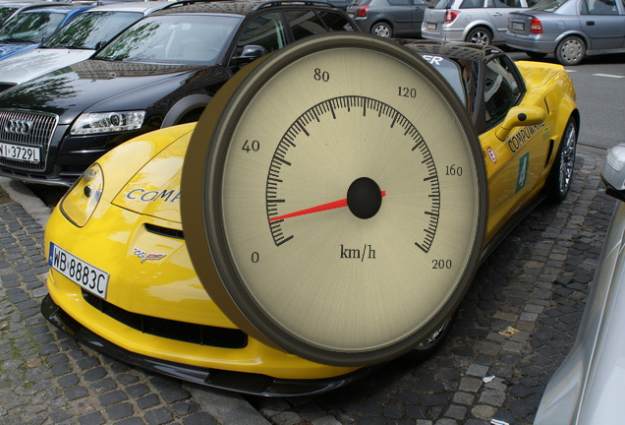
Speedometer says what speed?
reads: 12 km/h
